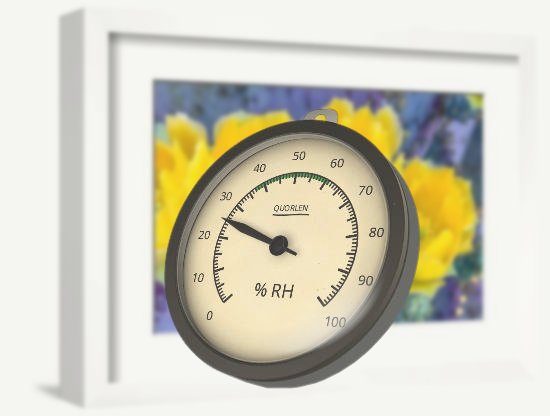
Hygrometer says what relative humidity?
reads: 25 %
